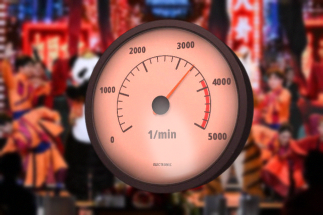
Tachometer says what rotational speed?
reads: 3400 rpm
